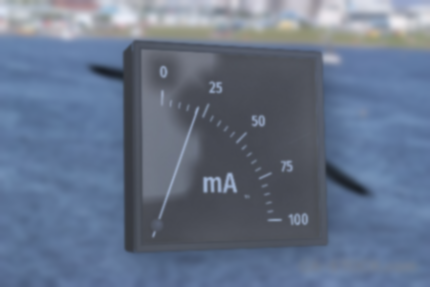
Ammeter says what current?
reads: 20 mA
